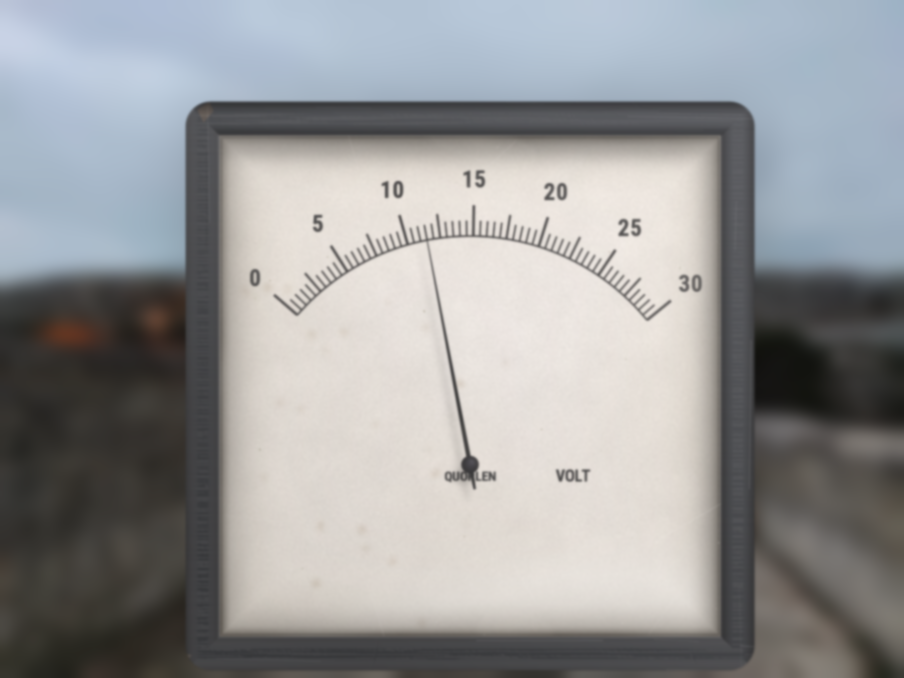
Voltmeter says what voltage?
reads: 11.5 V
